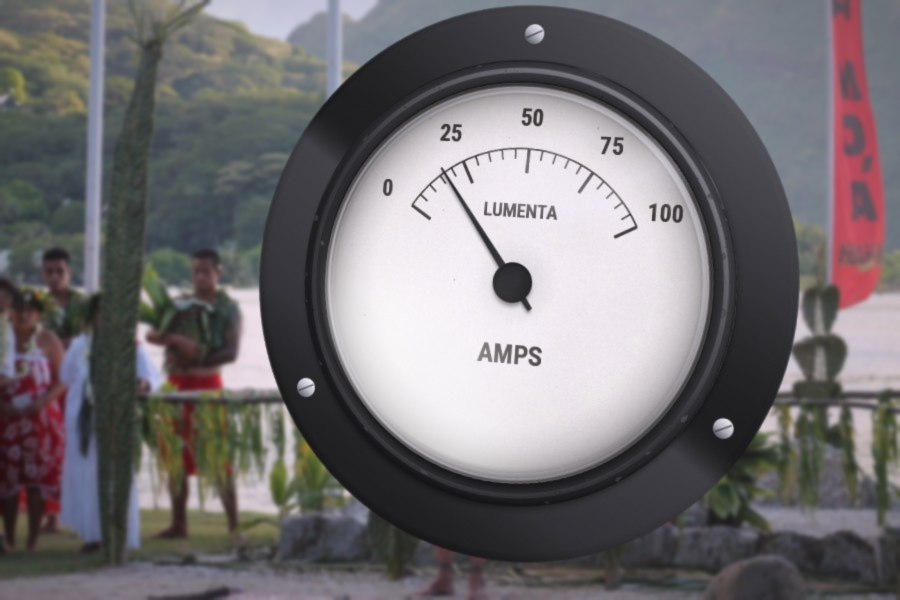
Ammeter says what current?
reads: 17.5 A
